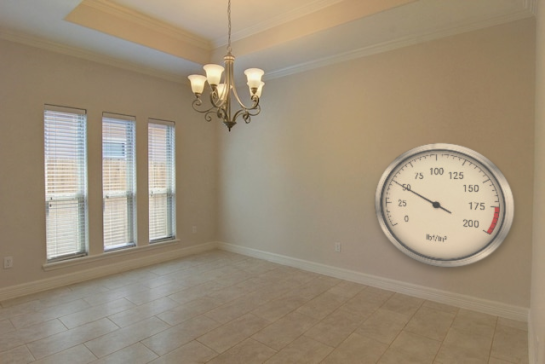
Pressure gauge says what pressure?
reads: 50 psi
